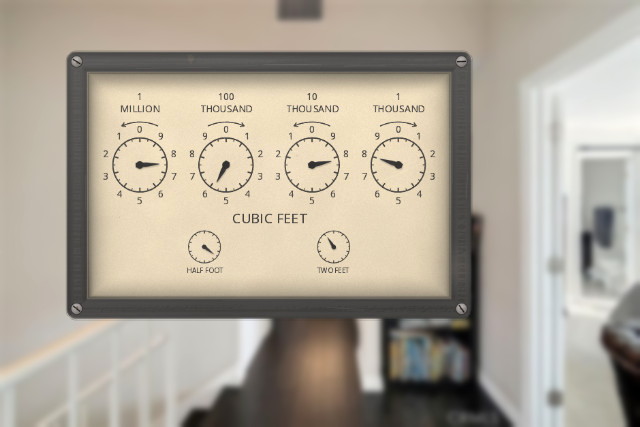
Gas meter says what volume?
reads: 757800 ft³
